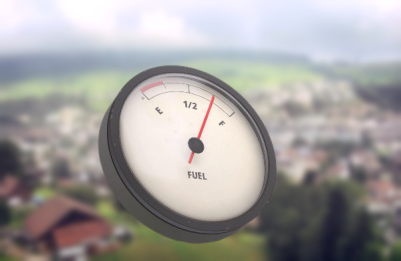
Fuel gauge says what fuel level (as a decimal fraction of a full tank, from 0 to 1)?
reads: 0.75
